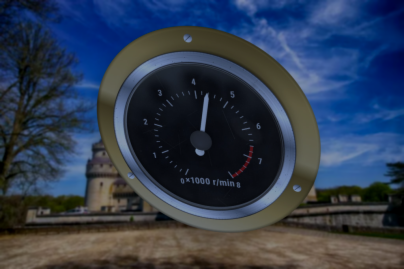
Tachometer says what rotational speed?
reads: 4400 rpm
